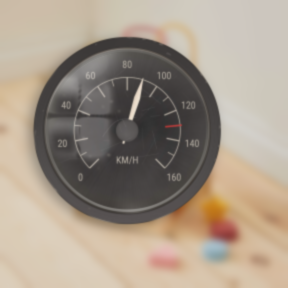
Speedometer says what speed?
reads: 90 km/h
